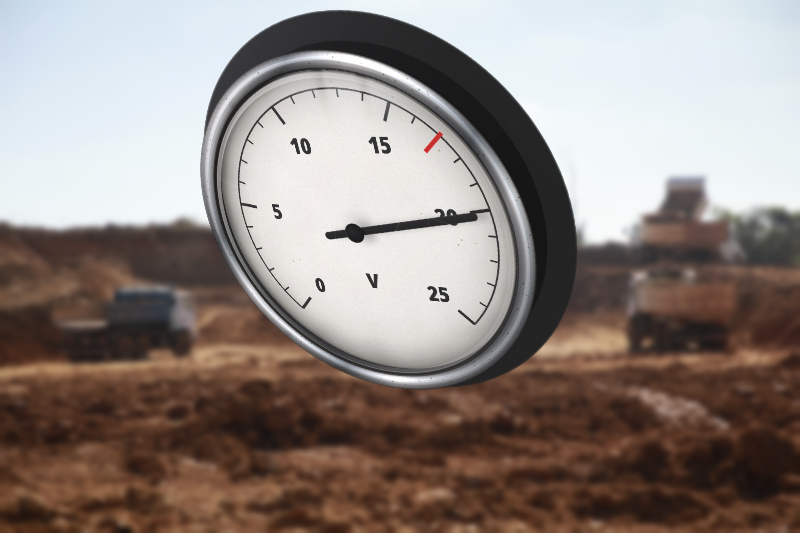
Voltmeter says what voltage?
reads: 20 V
